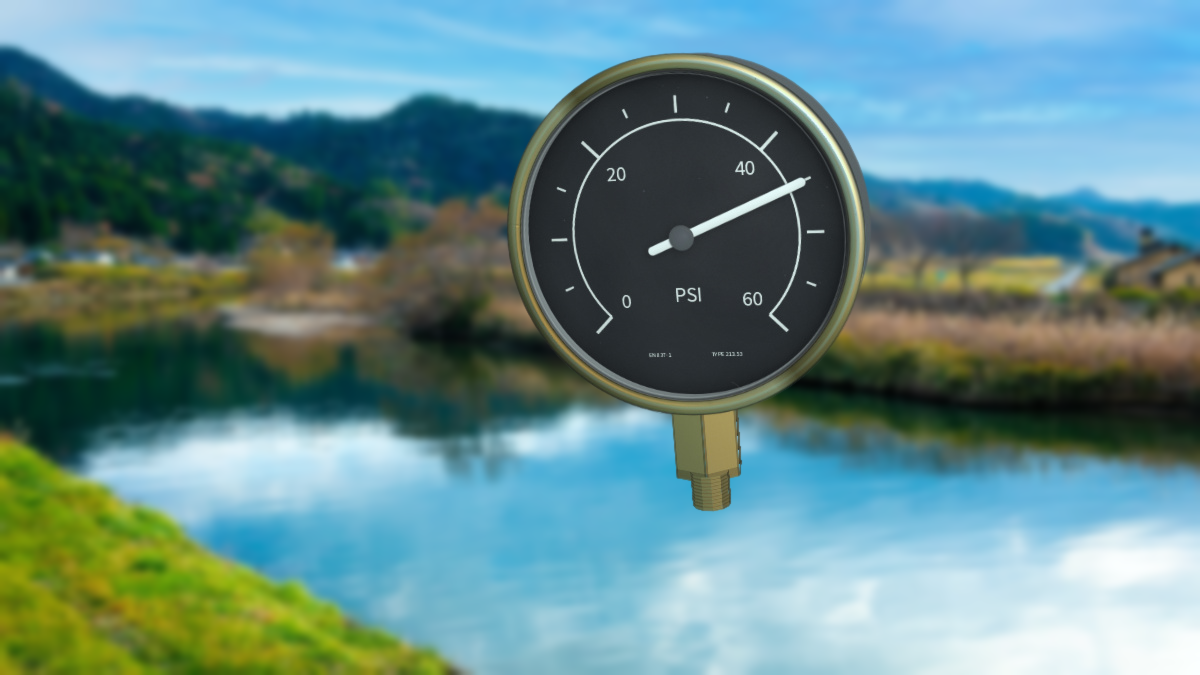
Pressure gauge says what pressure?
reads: 45 psi
